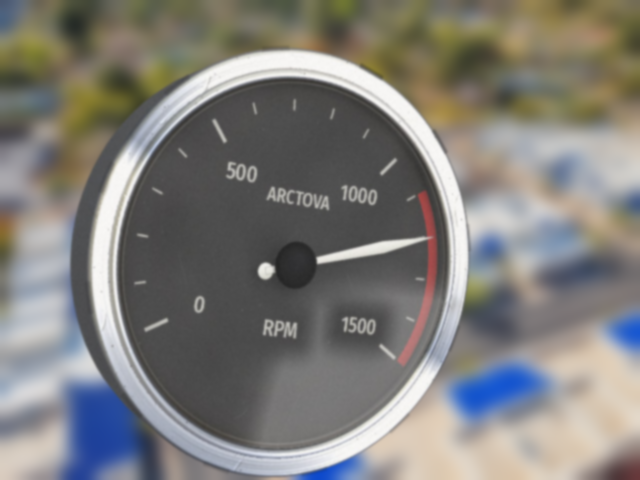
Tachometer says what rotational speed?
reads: 1200 rpm
